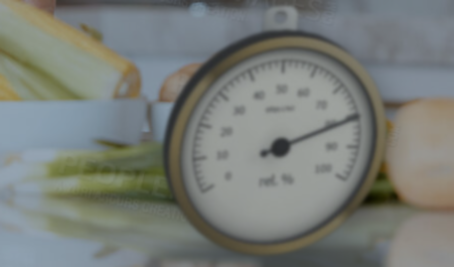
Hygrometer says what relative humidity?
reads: 80 %
